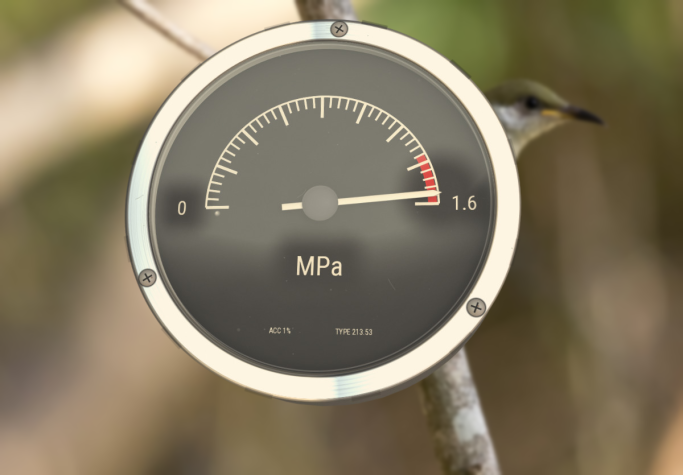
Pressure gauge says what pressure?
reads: 1.56 MPa
